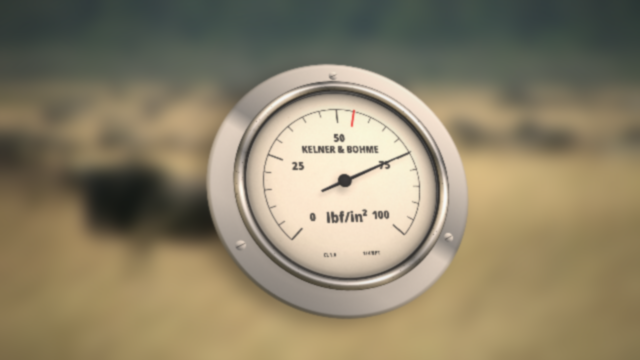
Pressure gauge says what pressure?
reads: 75 psi
